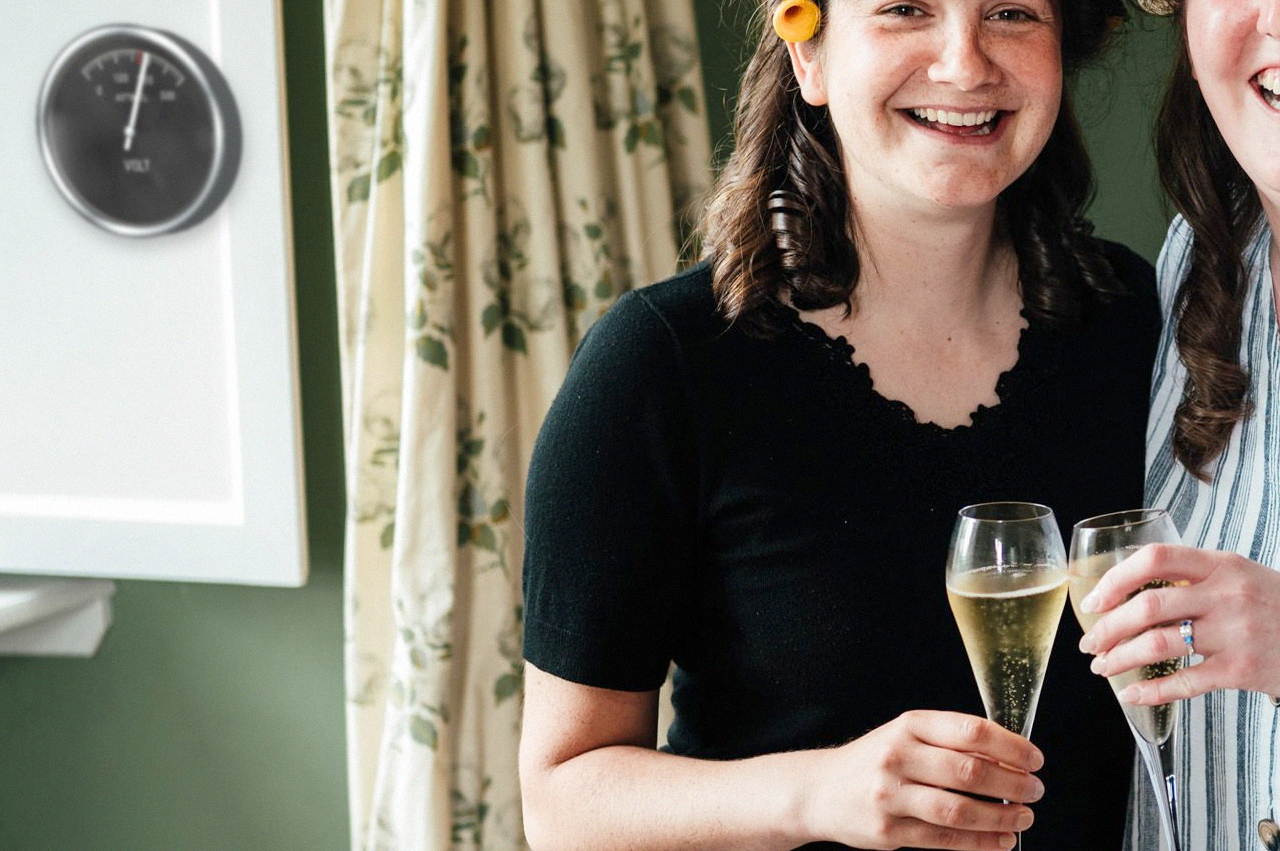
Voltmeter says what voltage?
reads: 200 V
